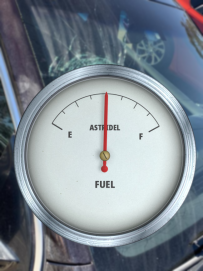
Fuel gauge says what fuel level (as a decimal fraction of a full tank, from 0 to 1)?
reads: 0.5
